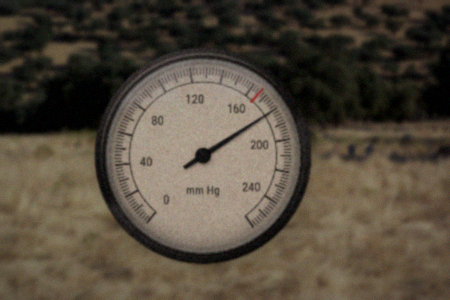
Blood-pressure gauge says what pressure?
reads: 180 mmHg
